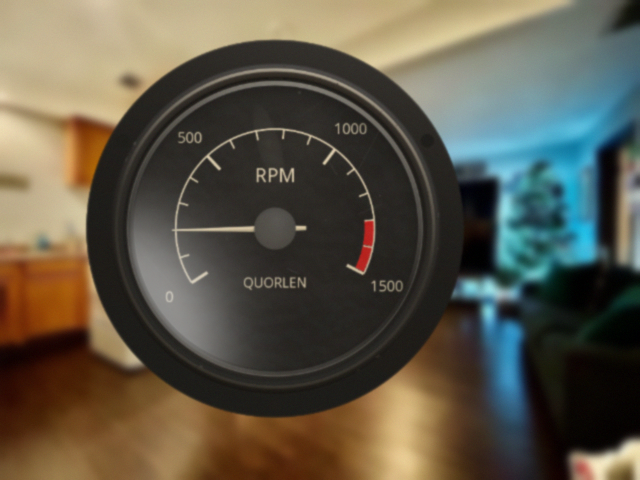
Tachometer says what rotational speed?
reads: 200 rpm
